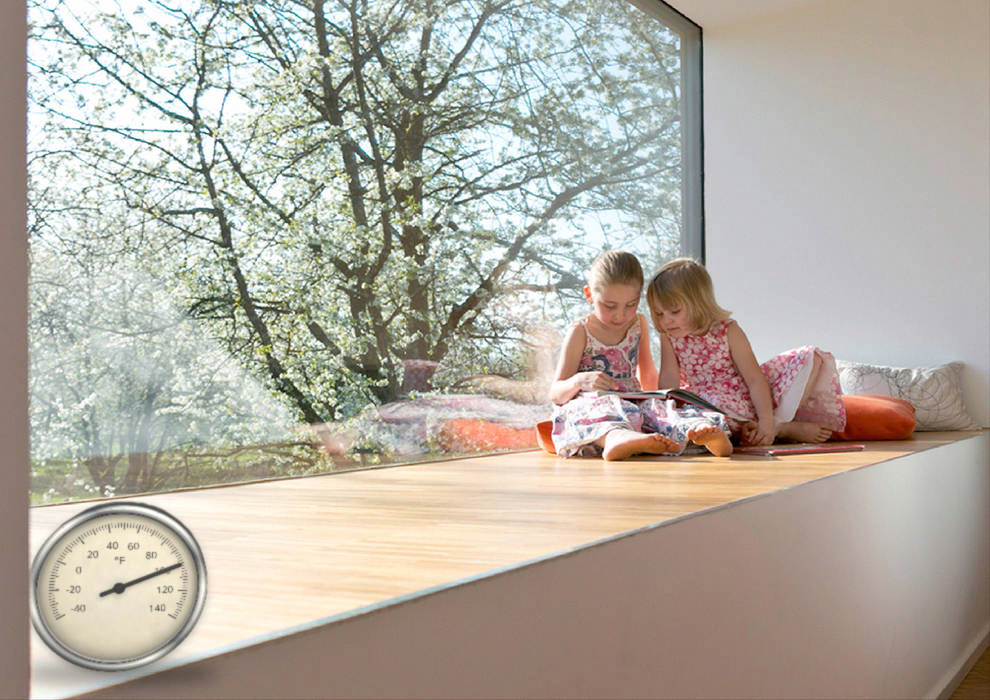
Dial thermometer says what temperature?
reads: 100 °F
